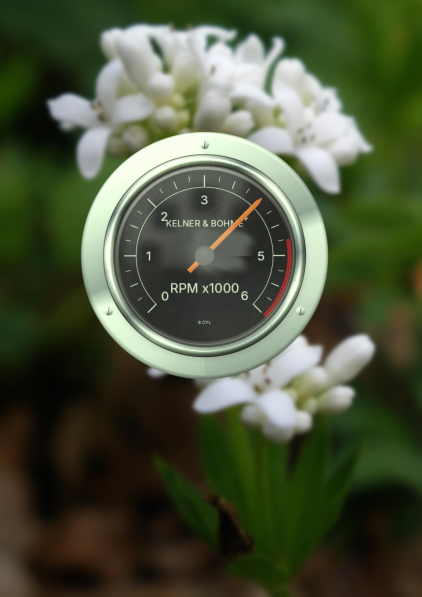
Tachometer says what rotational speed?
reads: 4000 rpm
